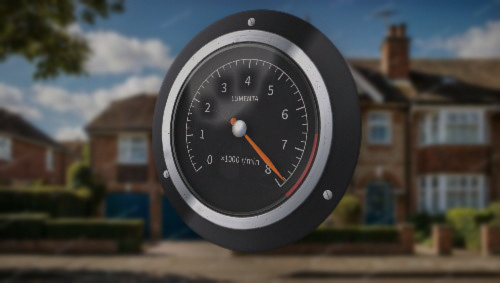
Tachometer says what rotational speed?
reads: 7800 rpm
